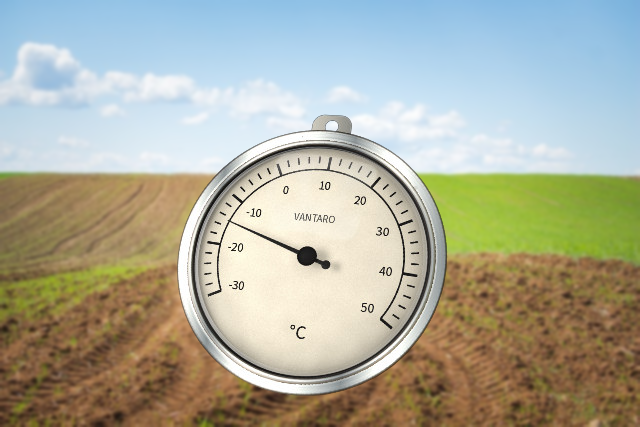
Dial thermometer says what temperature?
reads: -15 °C
